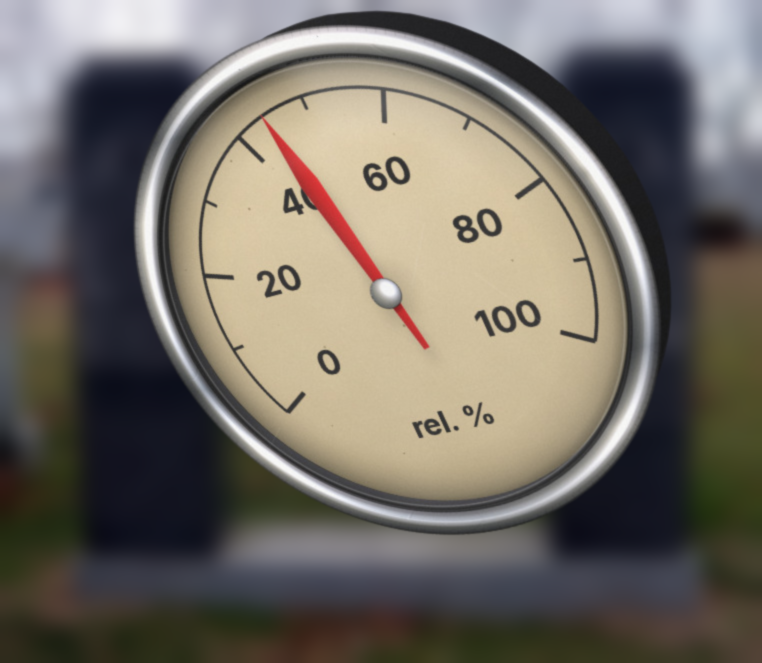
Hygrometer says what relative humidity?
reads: 45 %
